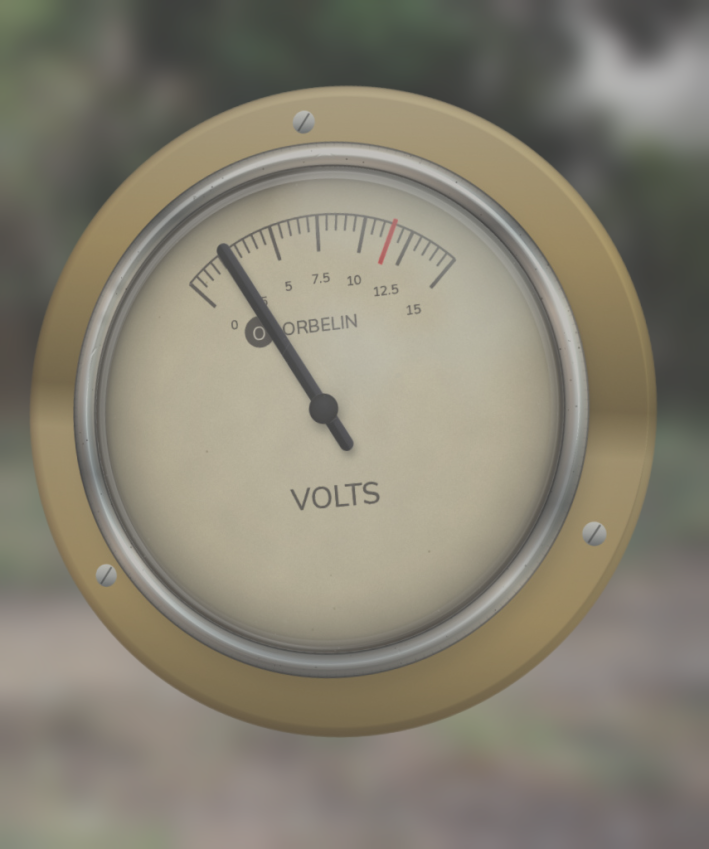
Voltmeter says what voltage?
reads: 2.5 V
